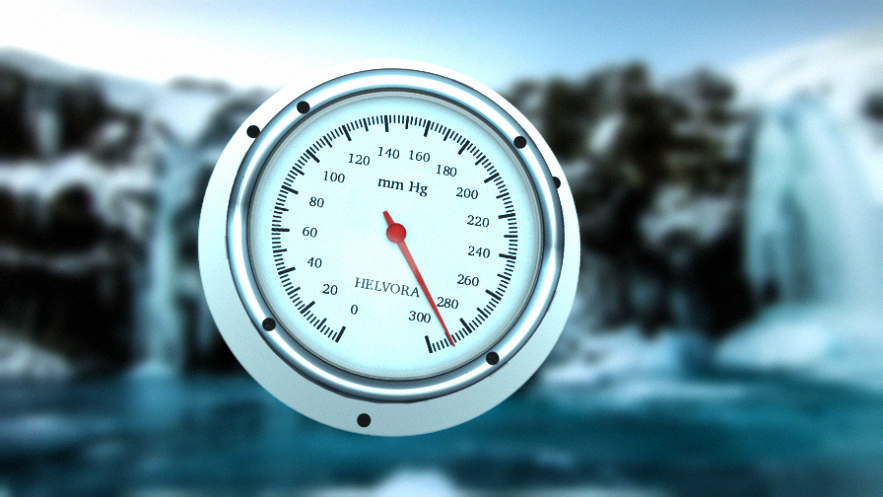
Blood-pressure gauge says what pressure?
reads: 290 mmHg
